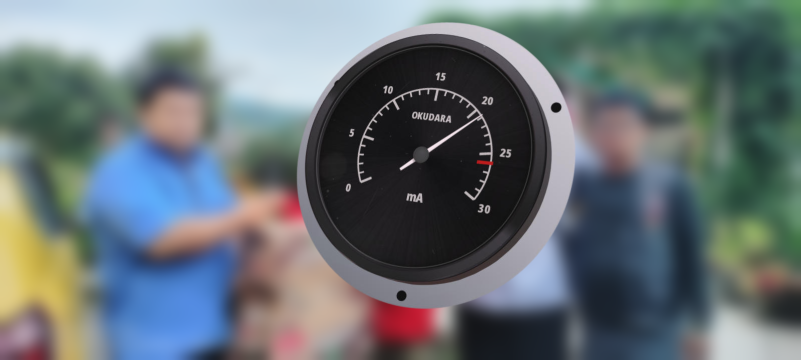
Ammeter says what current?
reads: 21 mA
